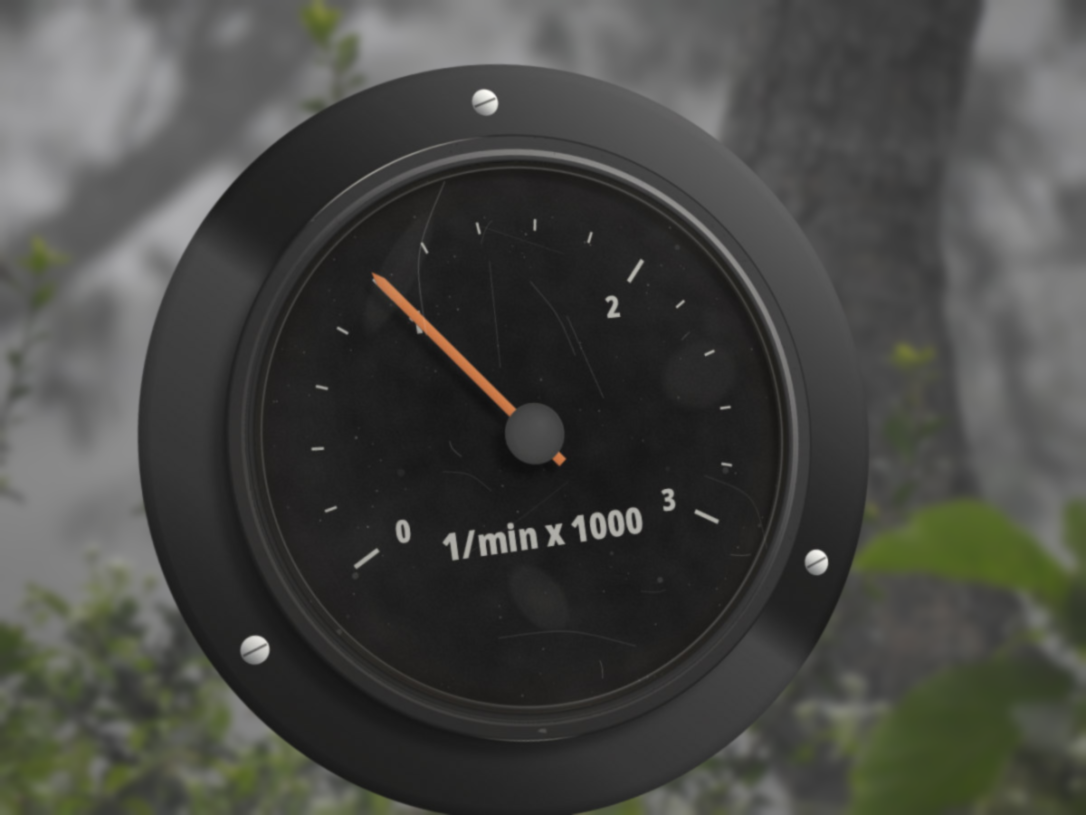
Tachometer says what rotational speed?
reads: 1000 rpm
